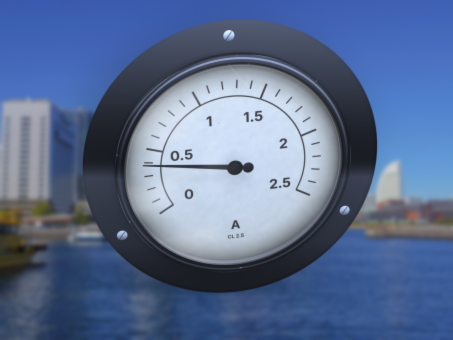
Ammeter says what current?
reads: 0.4 A
